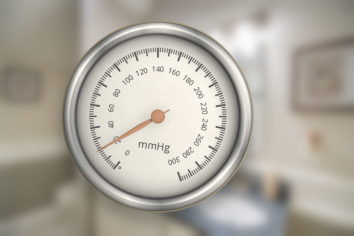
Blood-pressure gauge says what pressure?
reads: 20 mmHg
